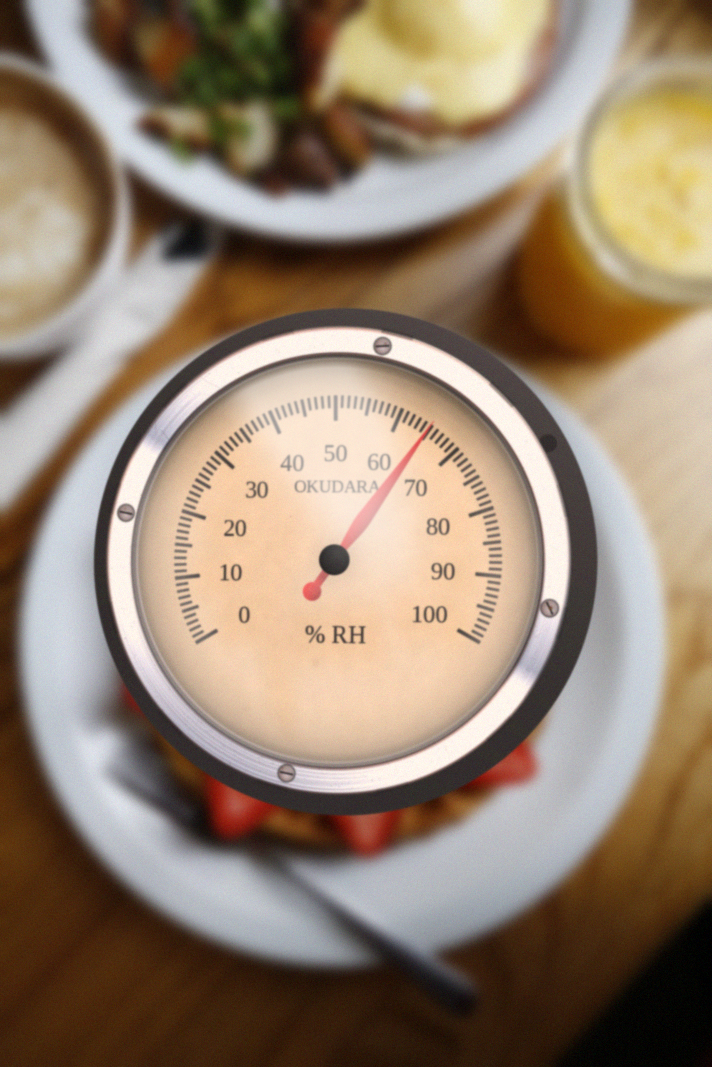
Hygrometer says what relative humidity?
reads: 65 %
